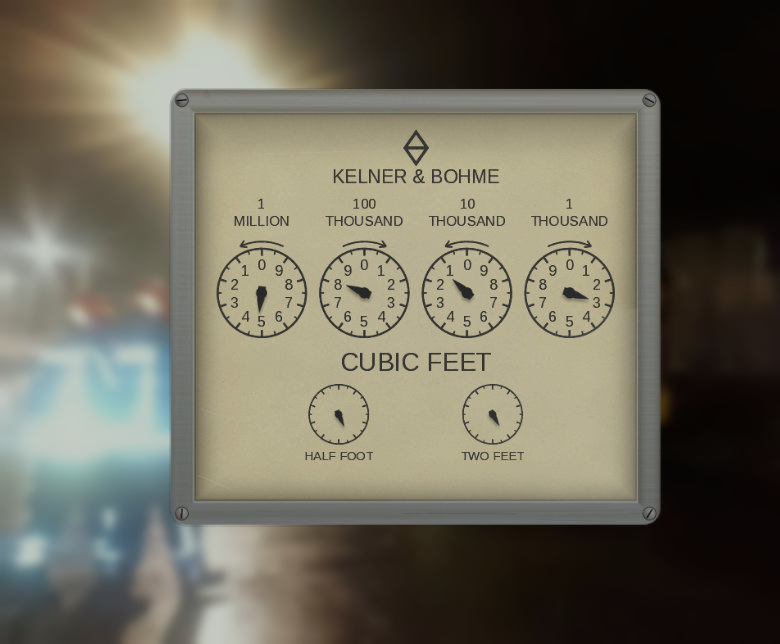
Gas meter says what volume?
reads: 481300 ft³
